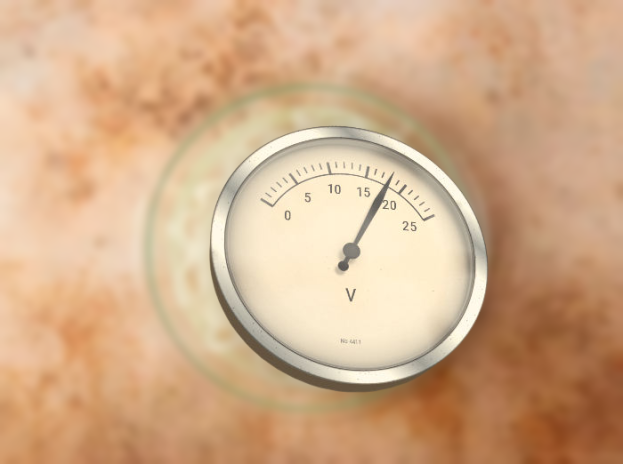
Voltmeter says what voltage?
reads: 18 V
